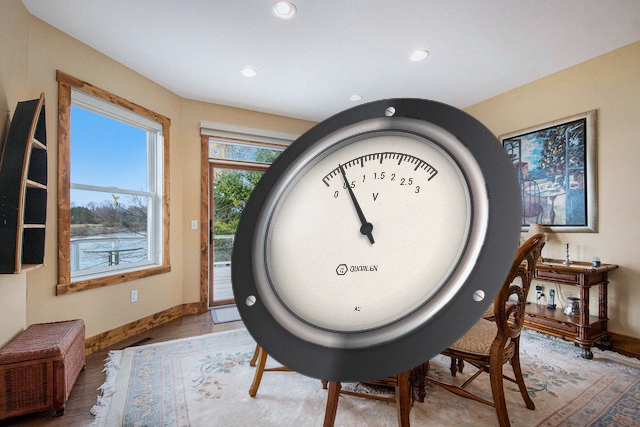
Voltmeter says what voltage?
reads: 0.5 V
